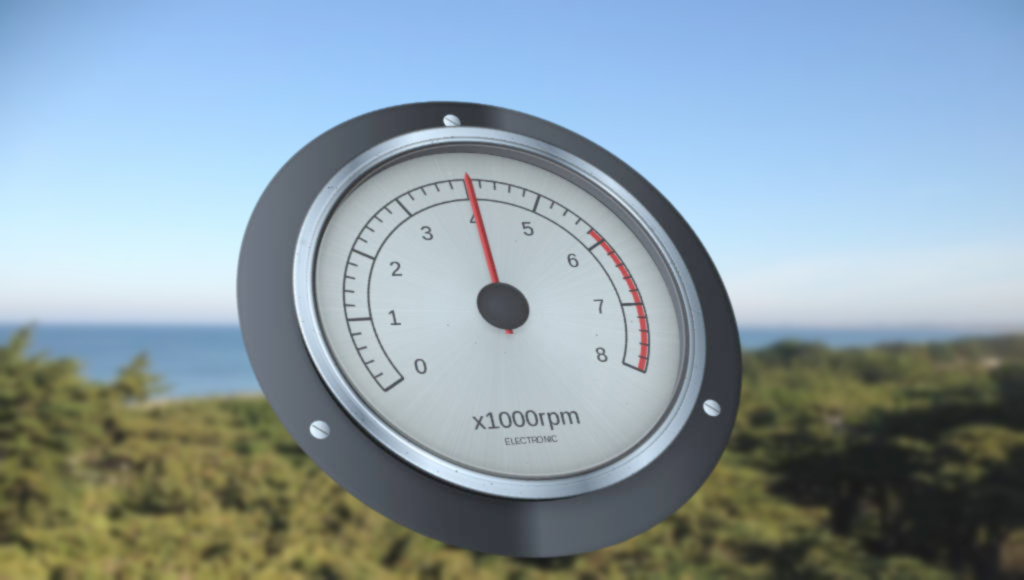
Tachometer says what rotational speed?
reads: 4000 rpm
